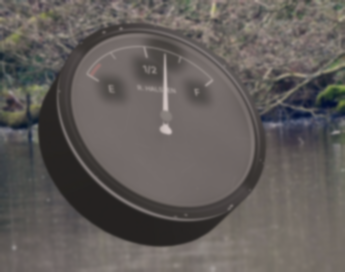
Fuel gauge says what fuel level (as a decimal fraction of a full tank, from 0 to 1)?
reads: 0.625
